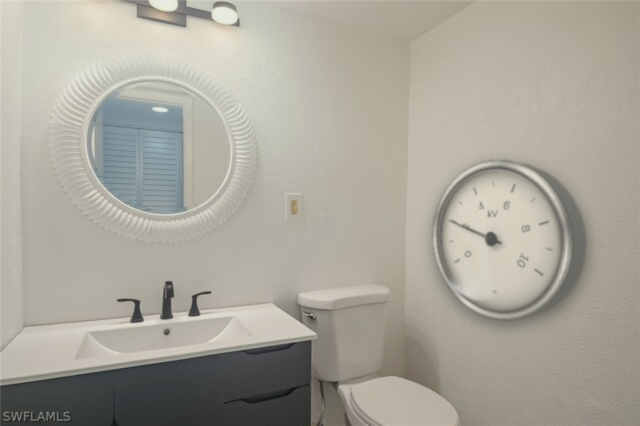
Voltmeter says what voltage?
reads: 2 kV
